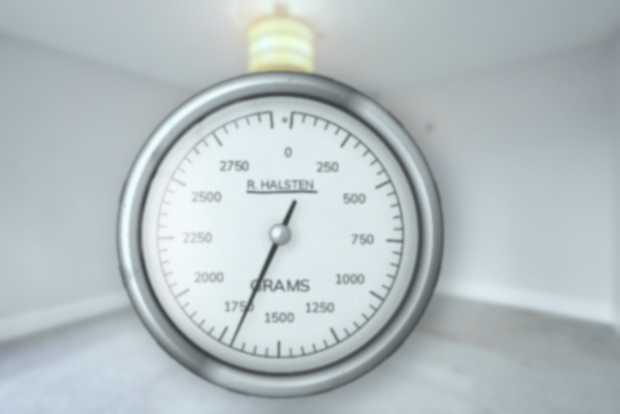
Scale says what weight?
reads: 1700 g
